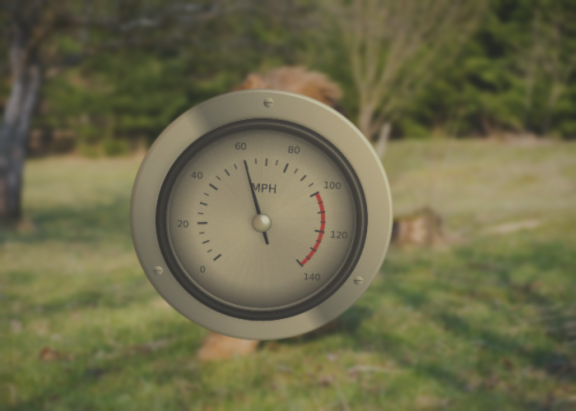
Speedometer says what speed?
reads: 60 mph
